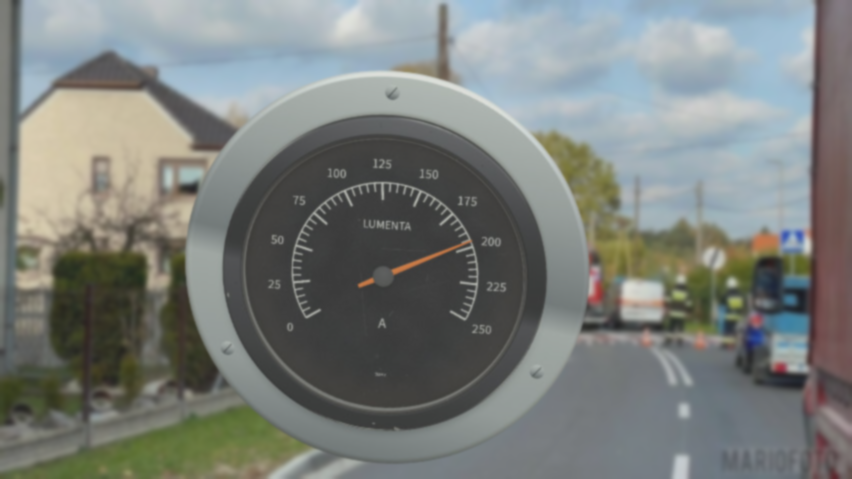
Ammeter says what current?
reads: 195 A
